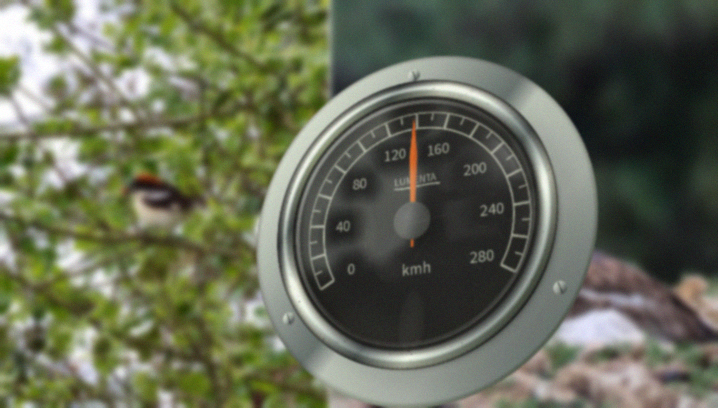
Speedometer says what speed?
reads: 140 km/h
